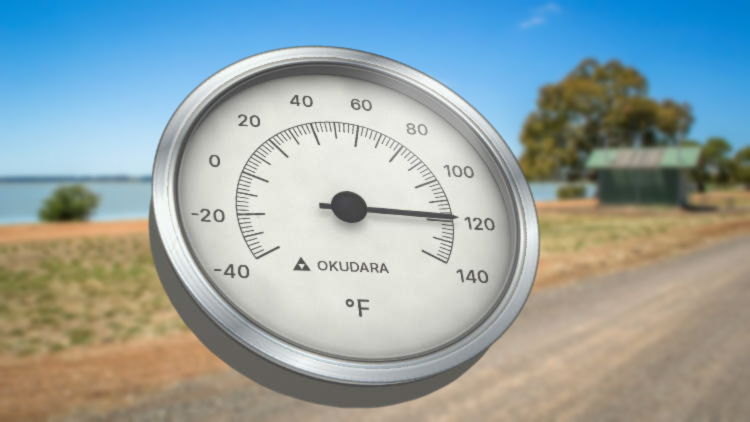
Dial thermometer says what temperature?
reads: 120 °F
